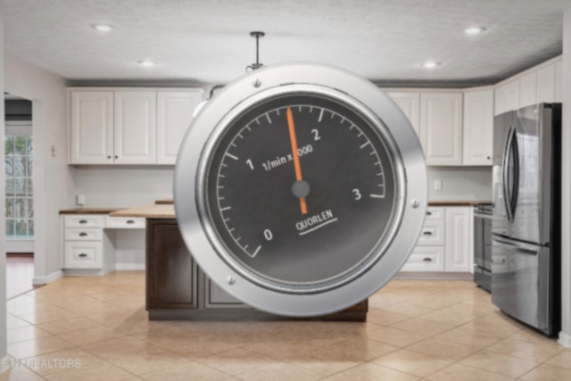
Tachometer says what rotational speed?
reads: 1700 rpm
